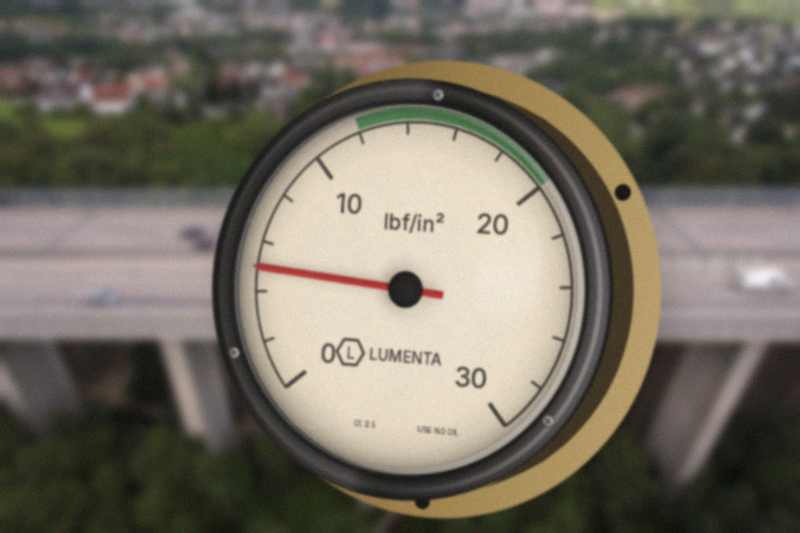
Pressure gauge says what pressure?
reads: 5 psi
